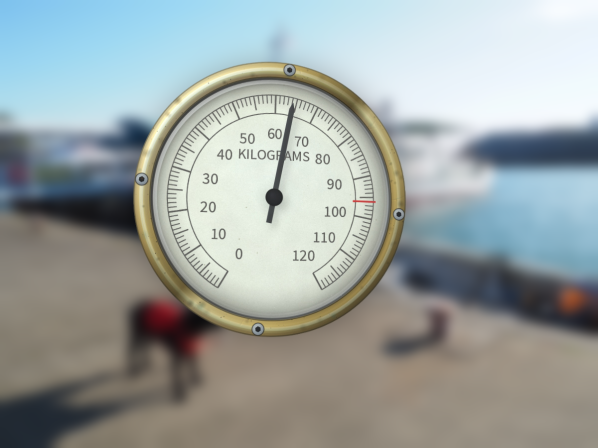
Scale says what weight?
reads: 64 kg
